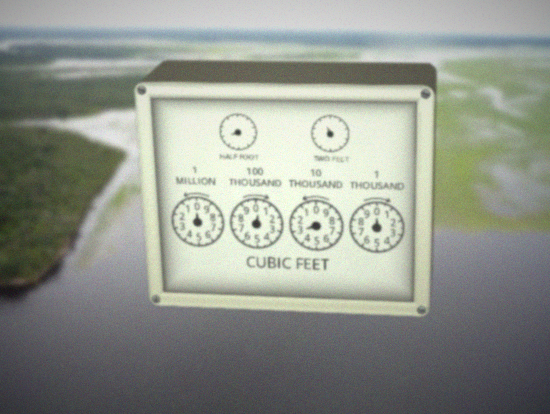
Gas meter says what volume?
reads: 3000 ft³
